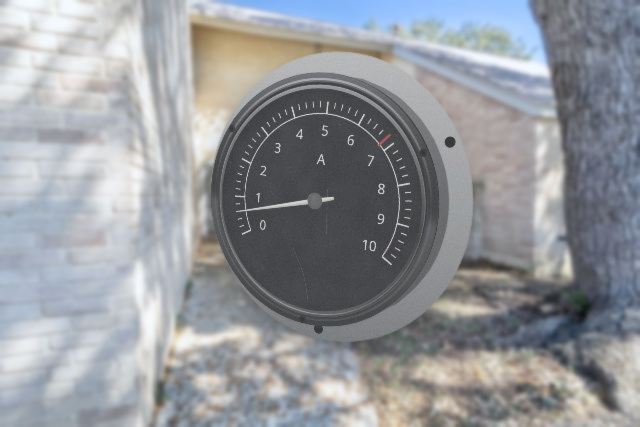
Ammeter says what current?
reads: 0.6 A
